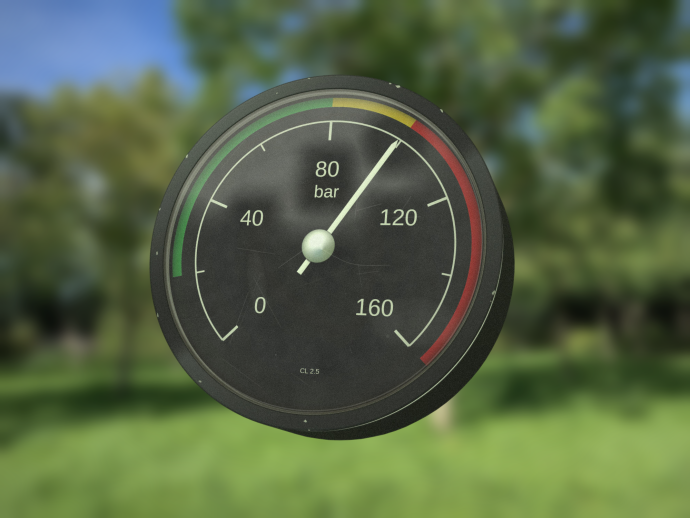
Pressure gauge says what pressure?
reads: 100 bar
